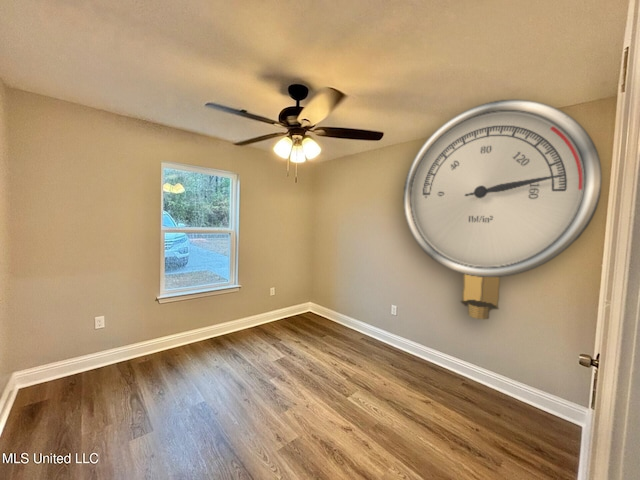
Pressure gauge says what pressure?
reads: 150 psi
